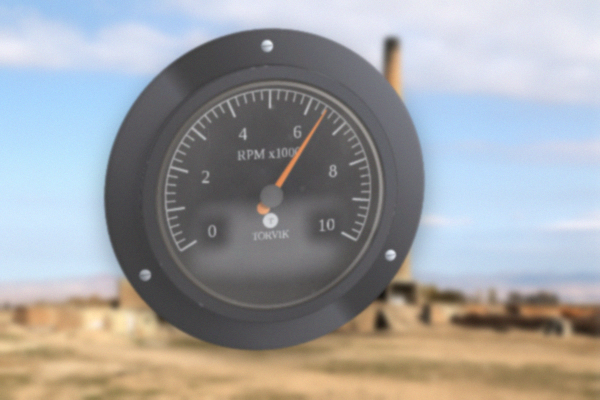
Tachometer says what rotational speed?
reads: 6400 rpm
